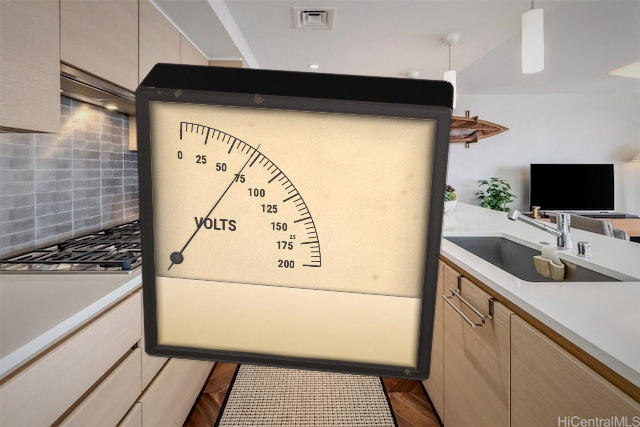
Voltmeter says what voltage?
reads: 70 V
